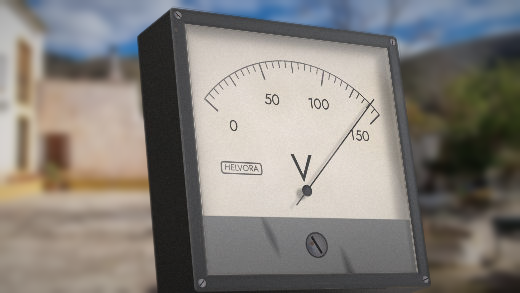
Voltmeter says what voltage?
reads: 140 V
